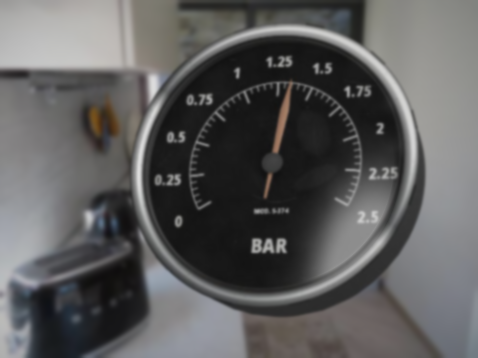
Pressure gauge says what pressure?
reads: 1.35 bar
